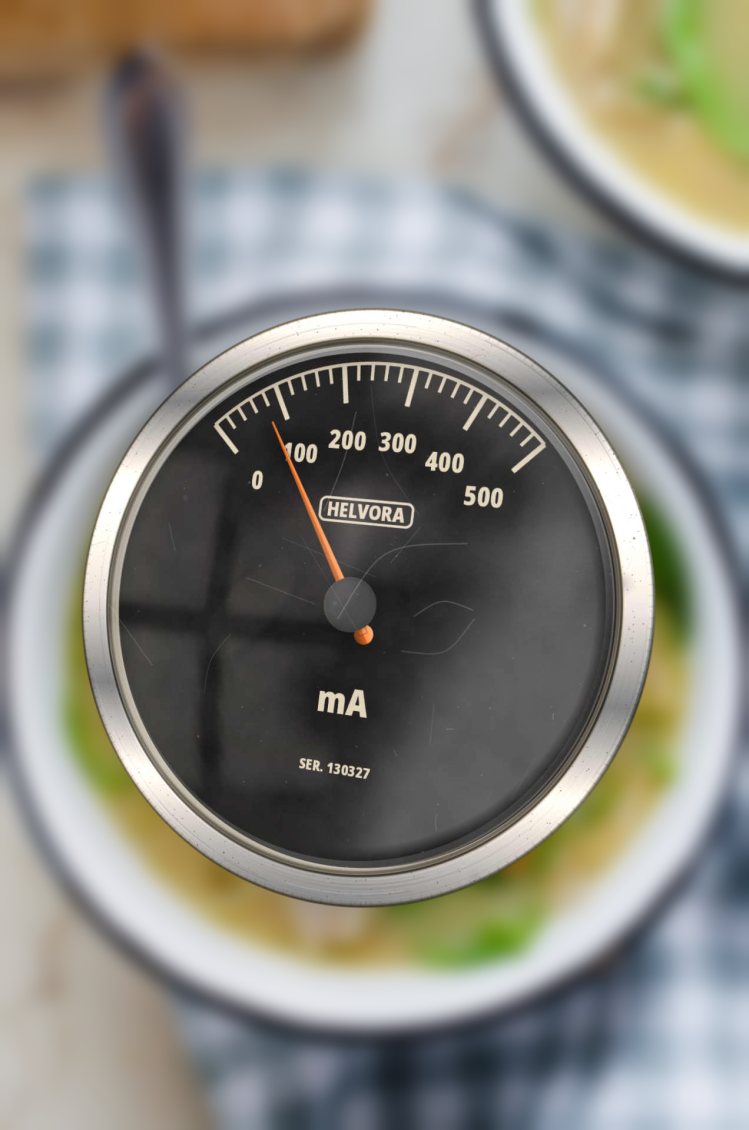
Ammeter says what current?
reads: 80 mA
